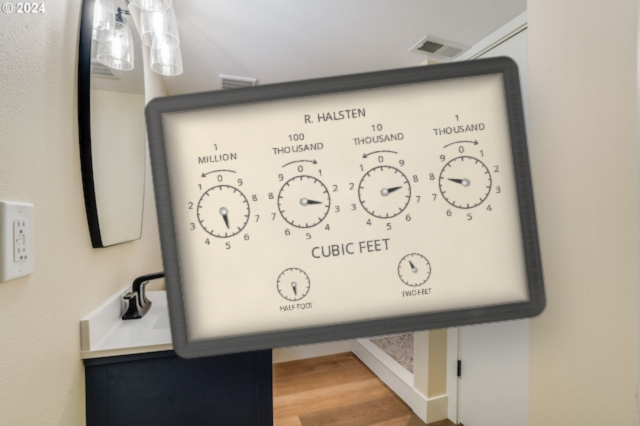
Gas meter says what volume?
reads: 527800 ft³
